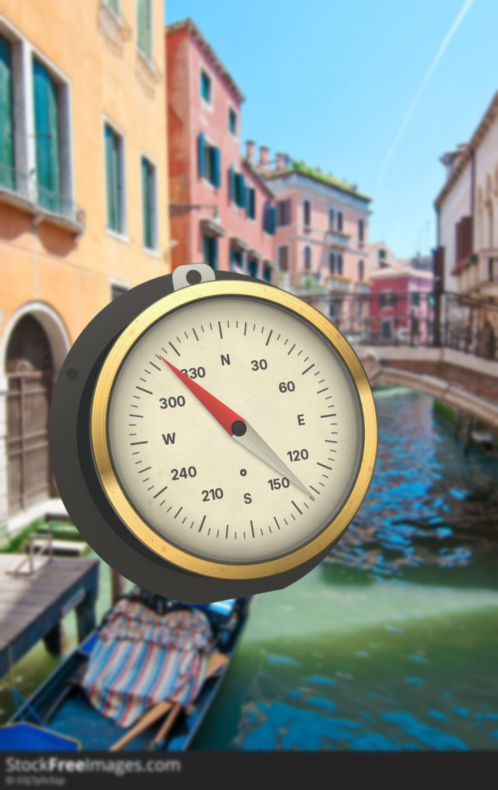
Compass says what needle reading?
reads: 320 °
